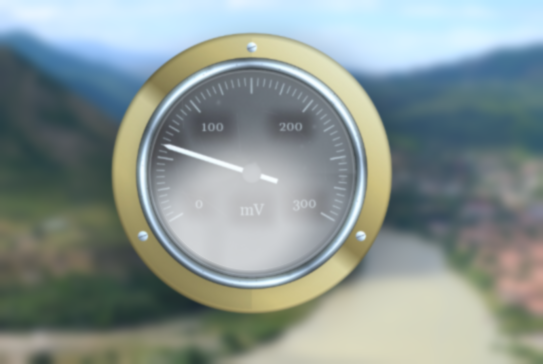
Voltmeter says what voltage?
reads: 60 mV
